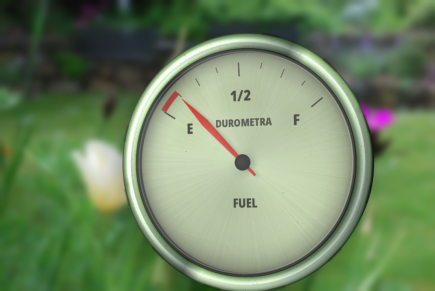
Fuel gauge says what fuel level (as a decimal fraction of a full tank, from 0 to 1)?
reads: 0.125
